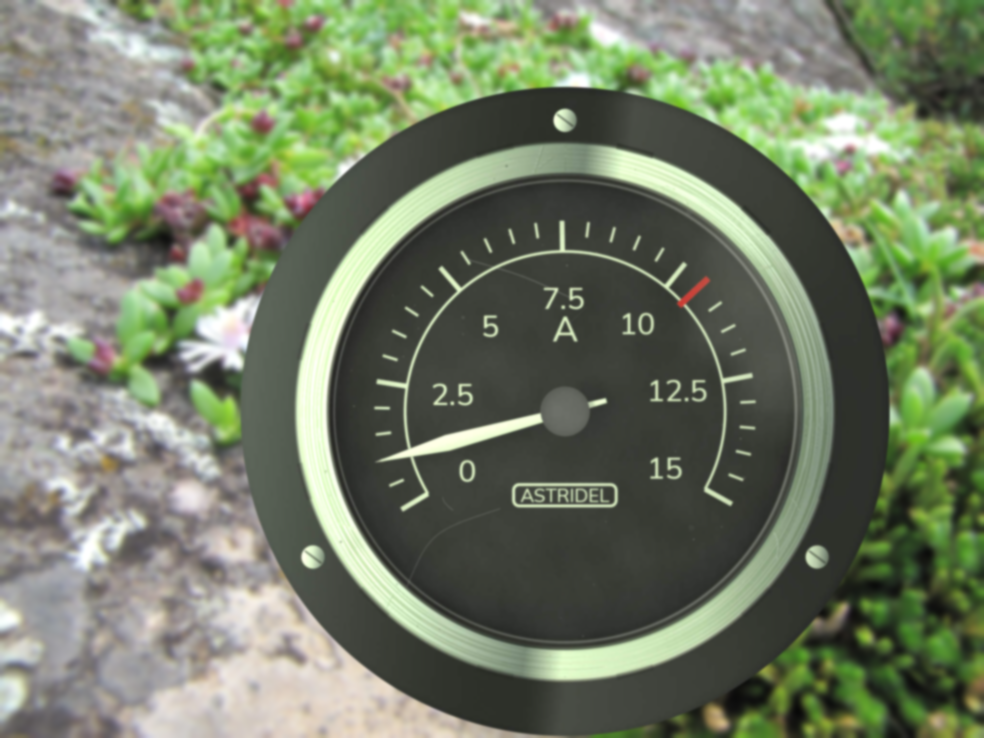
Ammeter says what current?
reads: 1 A
